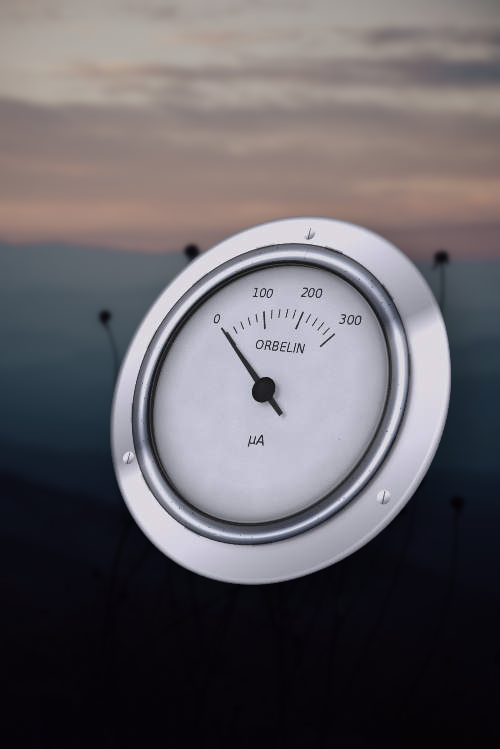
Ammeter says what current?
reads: 0 µA
